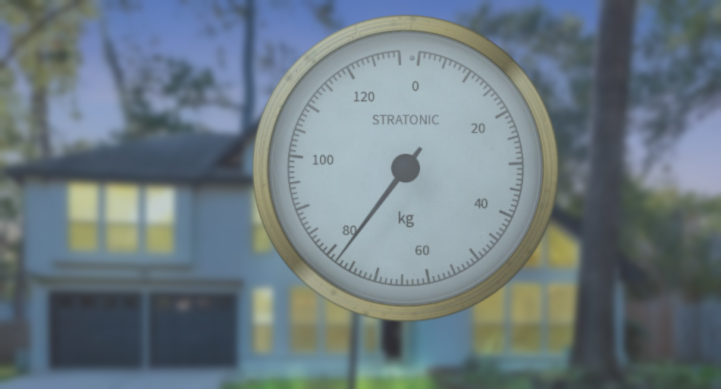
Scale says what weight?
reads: 78 kg
